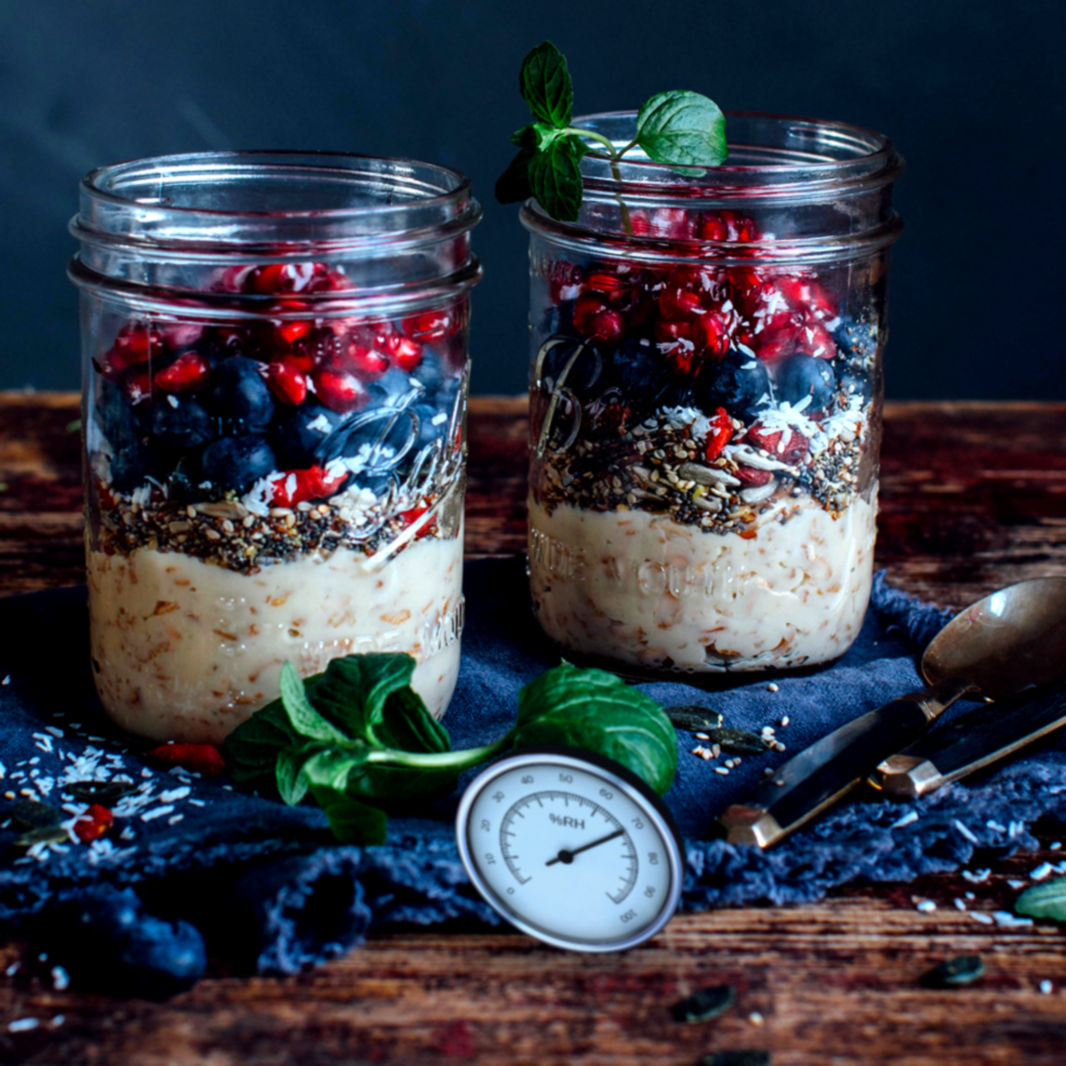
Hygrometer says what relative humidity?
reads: 70 %
